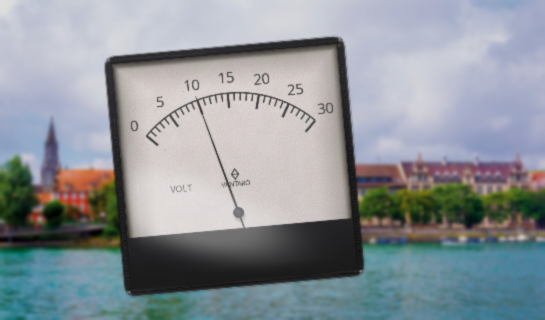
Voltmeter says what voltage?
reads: 10 V
